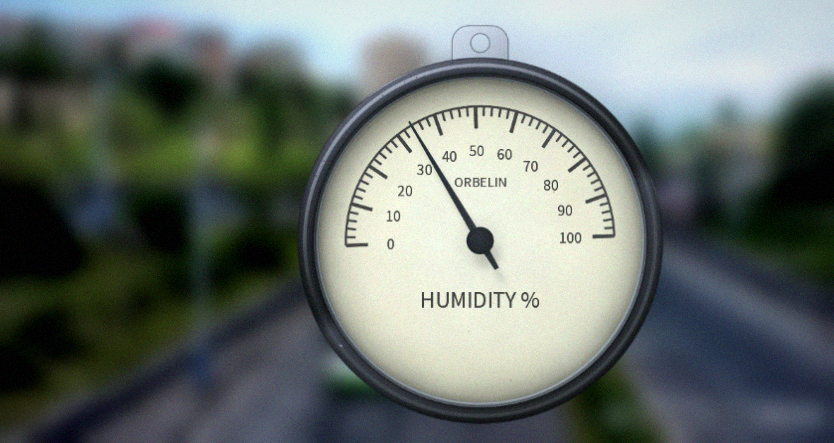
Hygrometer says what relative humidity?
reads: 34 %
